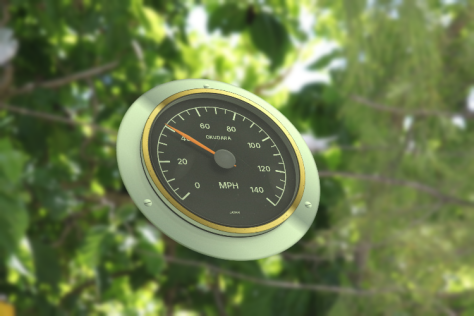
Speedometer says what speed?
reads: 40 mph
